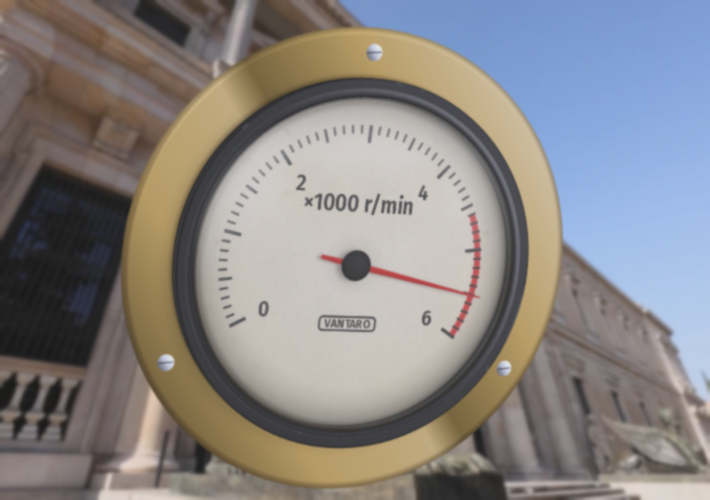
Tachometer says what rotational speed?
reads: 5500 rpm
